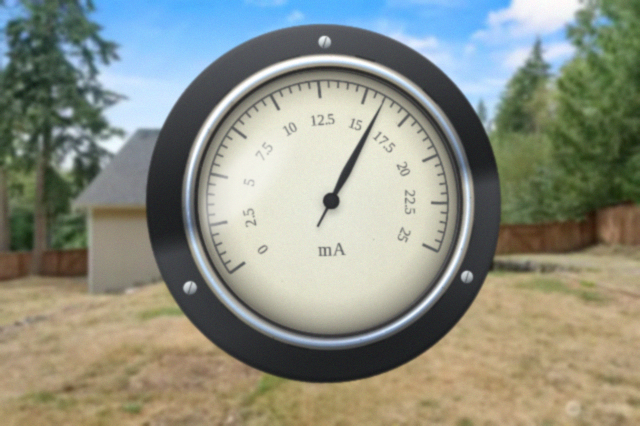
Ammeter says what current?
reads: 16 mA
